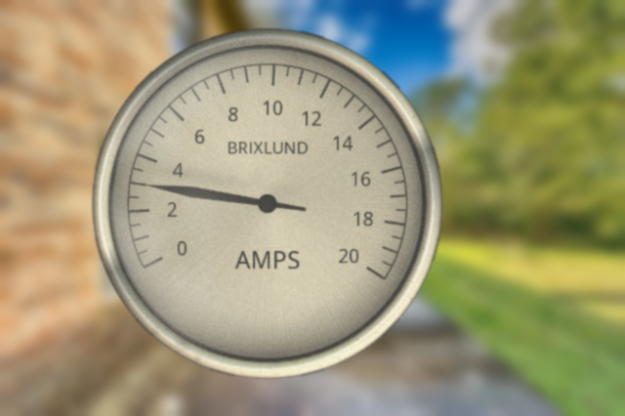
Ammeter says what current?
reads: 3 A
